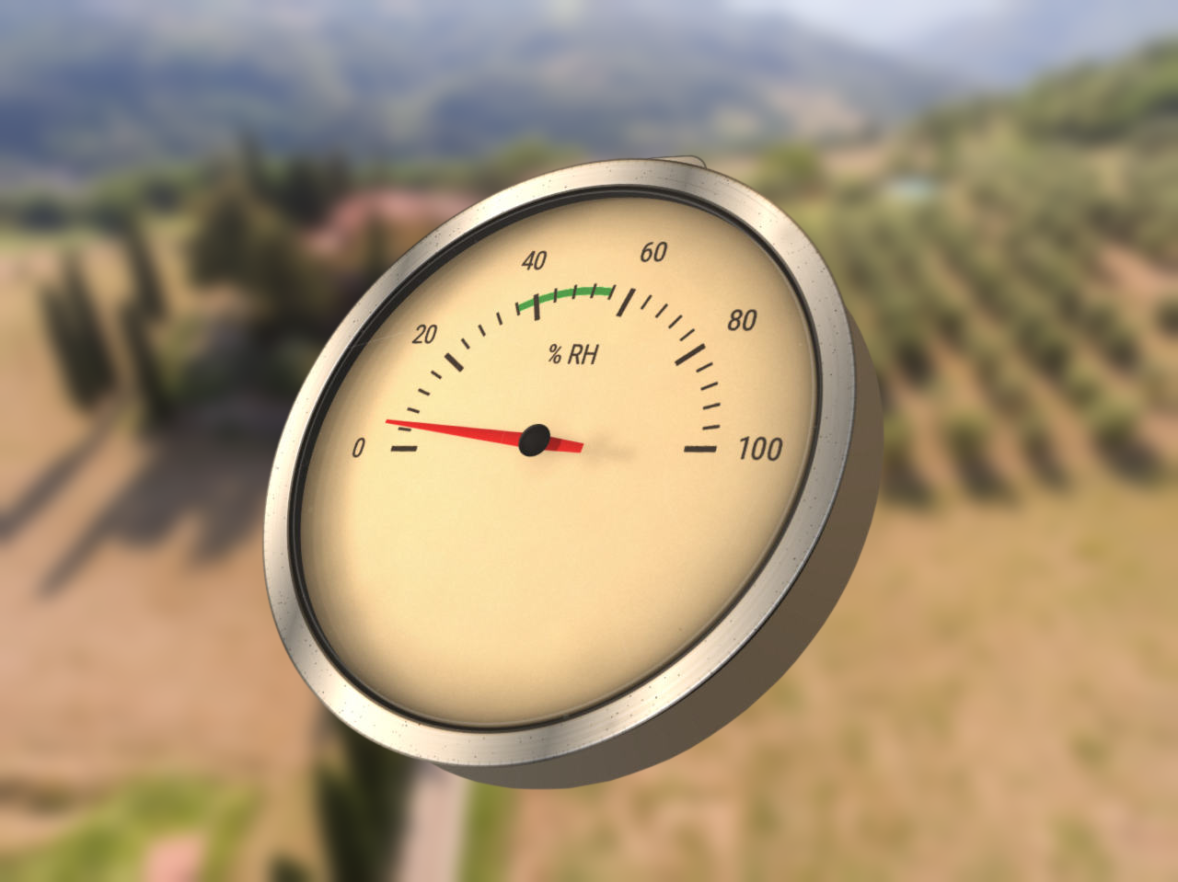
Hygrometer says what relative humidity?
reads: 4 %
